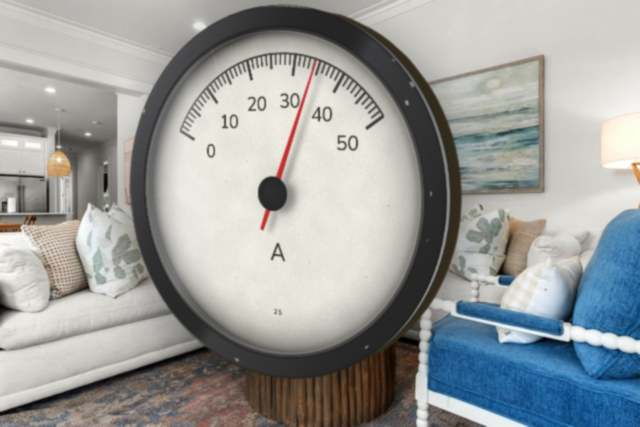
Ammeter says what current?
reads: 35 A
